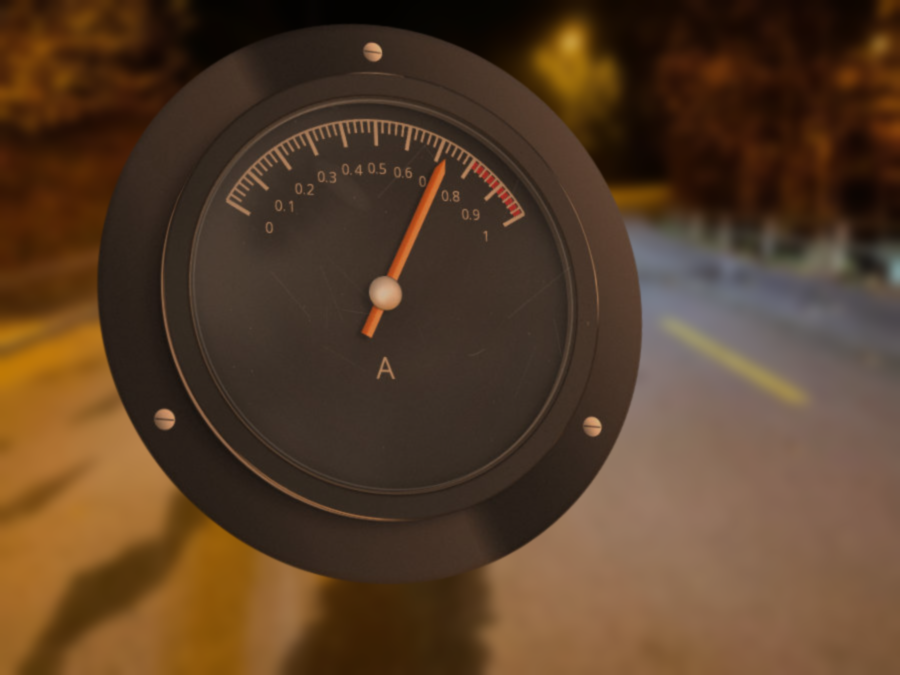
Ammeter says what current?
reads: 0.72 A
